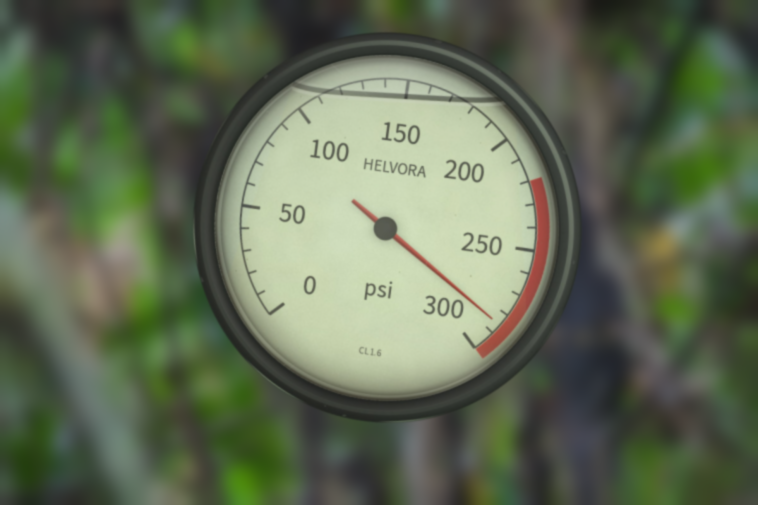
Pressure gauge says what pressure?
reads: 285 psi
